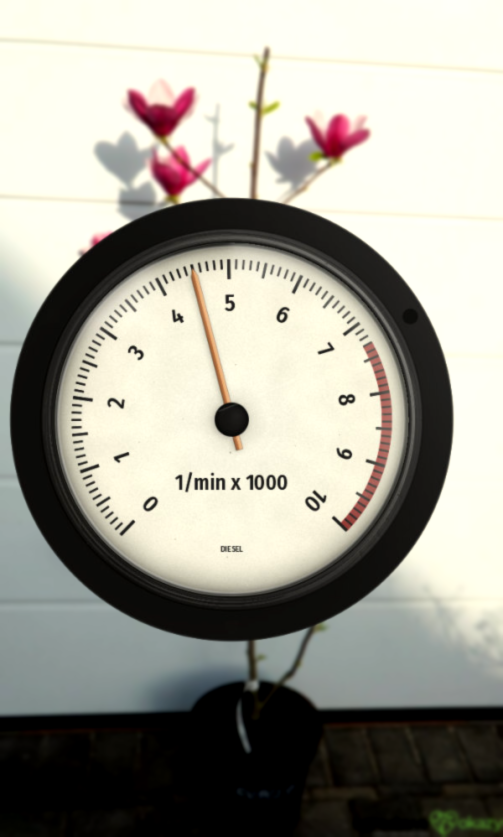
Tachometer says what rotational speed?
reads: 4500 rpm
